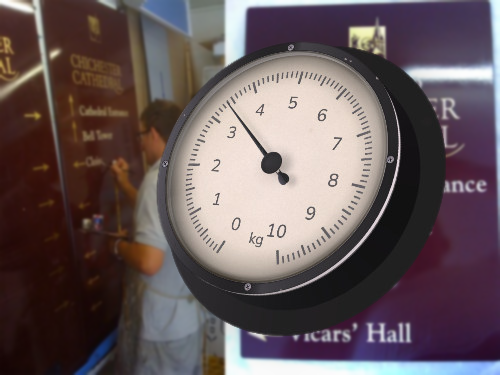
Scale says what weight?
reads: 3.4 kg
